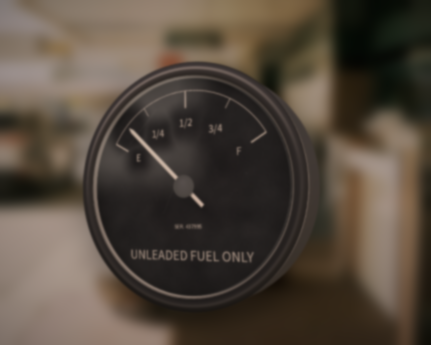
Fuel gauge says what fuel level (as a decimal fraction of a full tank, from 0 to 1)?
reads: 0.125
